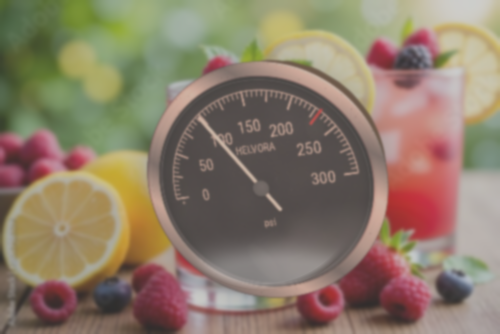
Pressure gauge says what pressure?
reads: 100 psi
